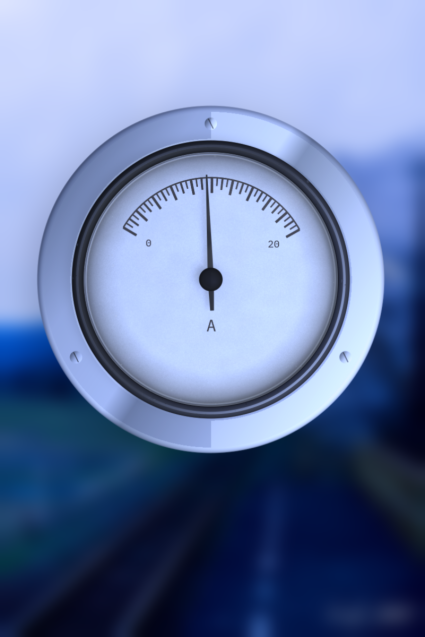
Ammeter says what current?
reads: 9.5 A
